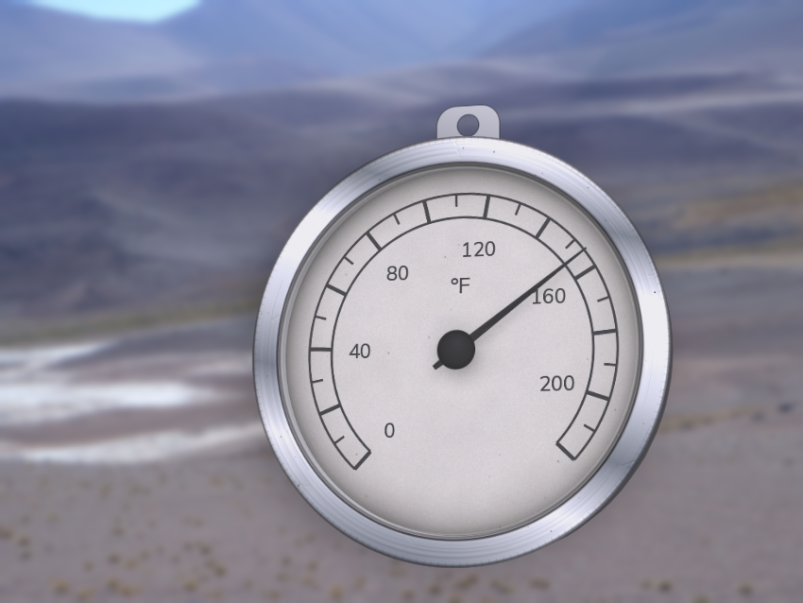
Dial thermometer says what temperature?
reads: 155 °F
